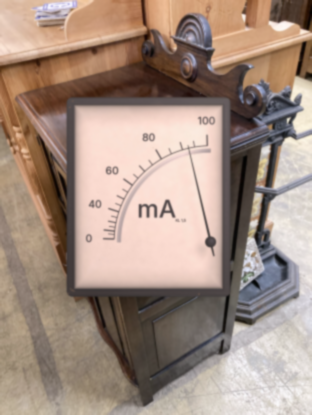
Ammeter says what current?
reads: 92.5 mA
